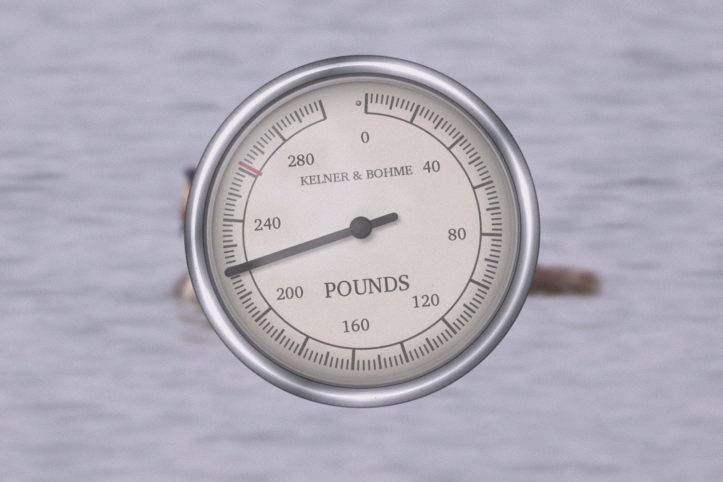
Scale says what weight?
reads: 220 lb
